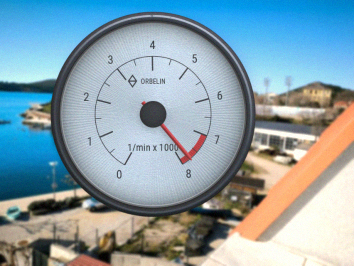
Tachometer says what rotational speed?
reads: 7750 rpm
